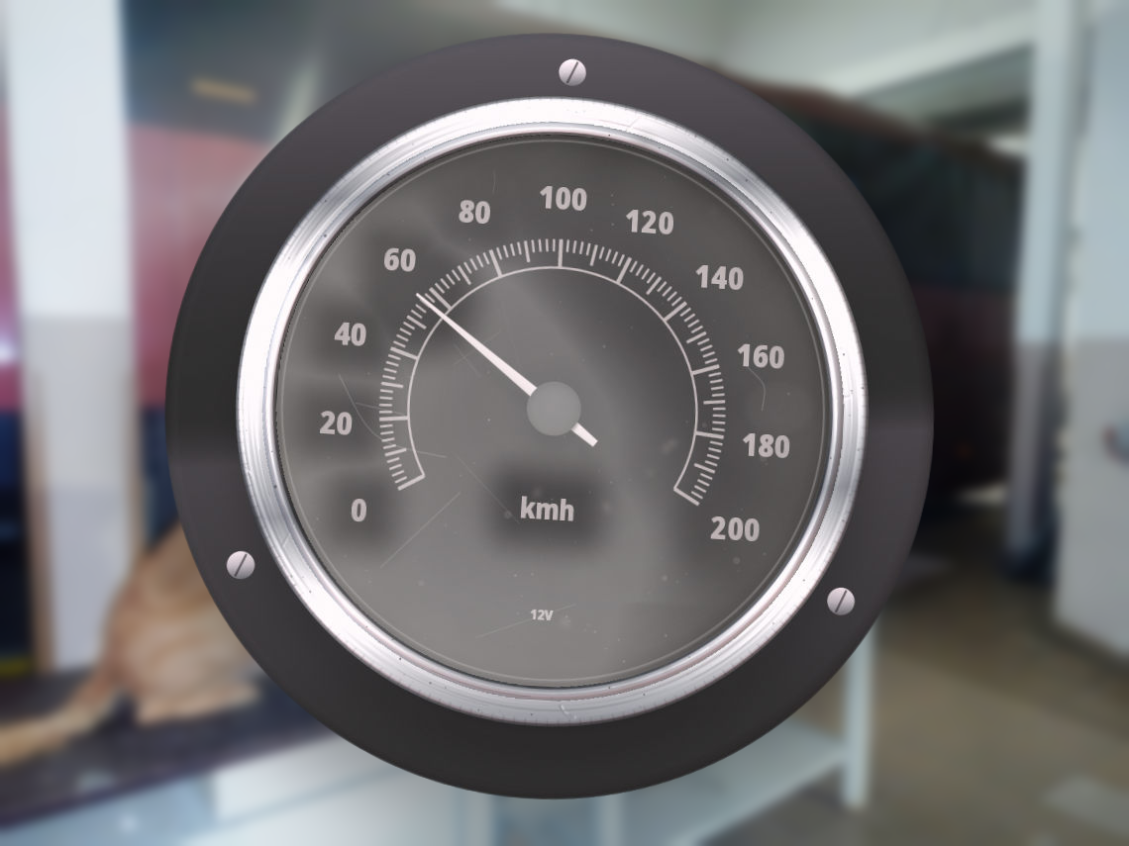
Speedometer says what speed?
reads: 56 km/h
